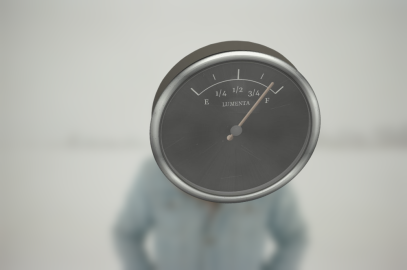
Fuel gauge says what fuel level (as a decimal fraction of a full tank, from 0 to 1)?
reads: 0.875
